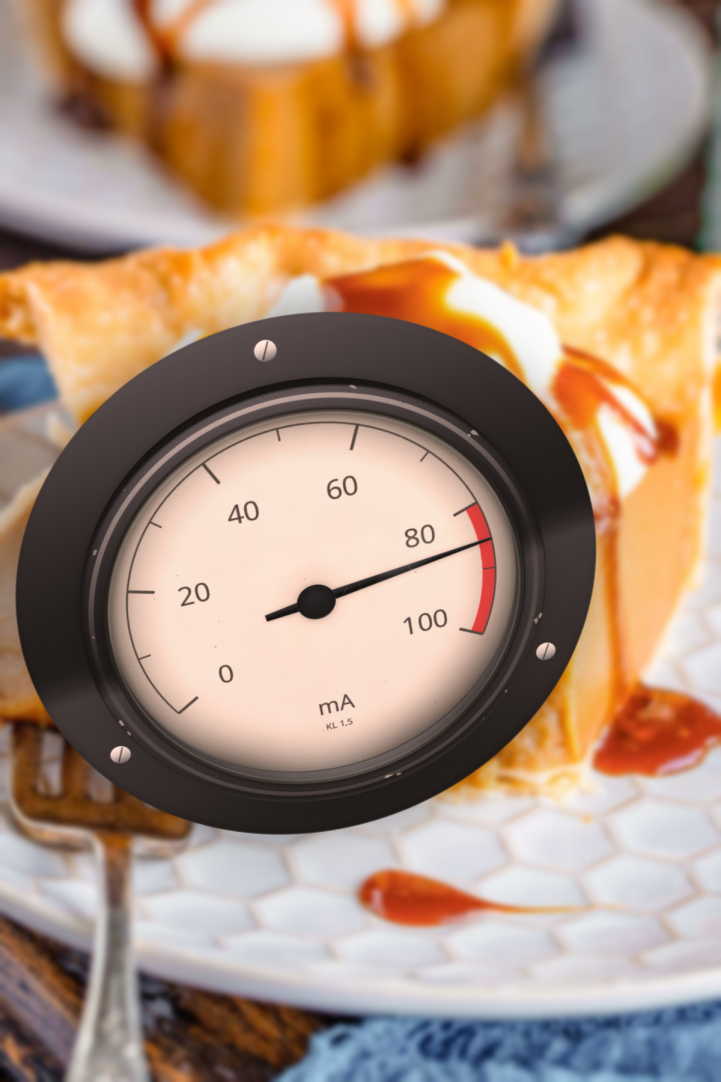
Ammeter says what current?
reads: 85 mA
